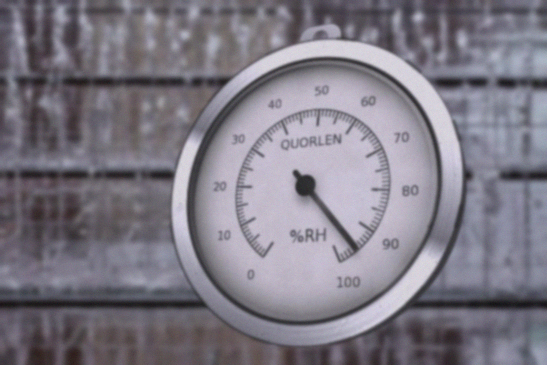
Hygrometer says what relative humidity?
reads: 95 %
